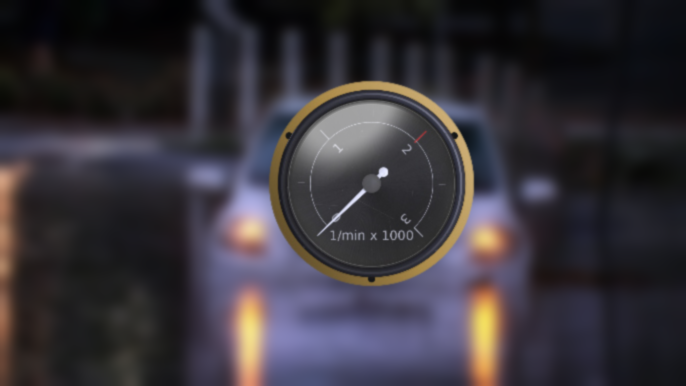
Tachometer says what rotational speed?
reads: 0 rpm
